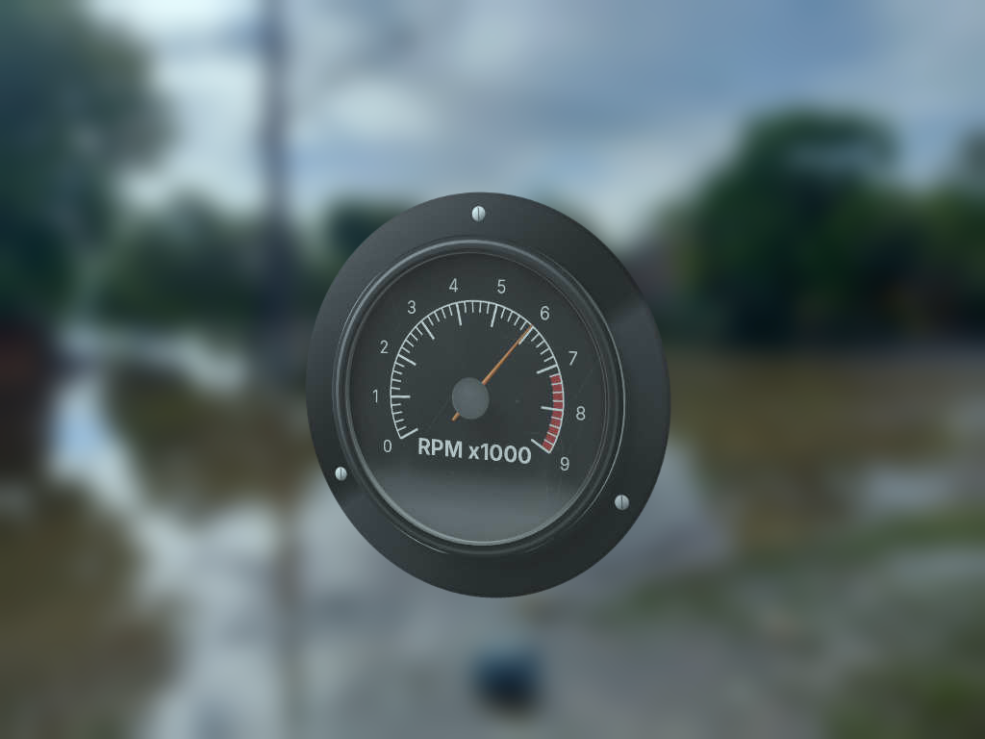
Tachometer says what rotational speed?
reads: 6000 rpm
